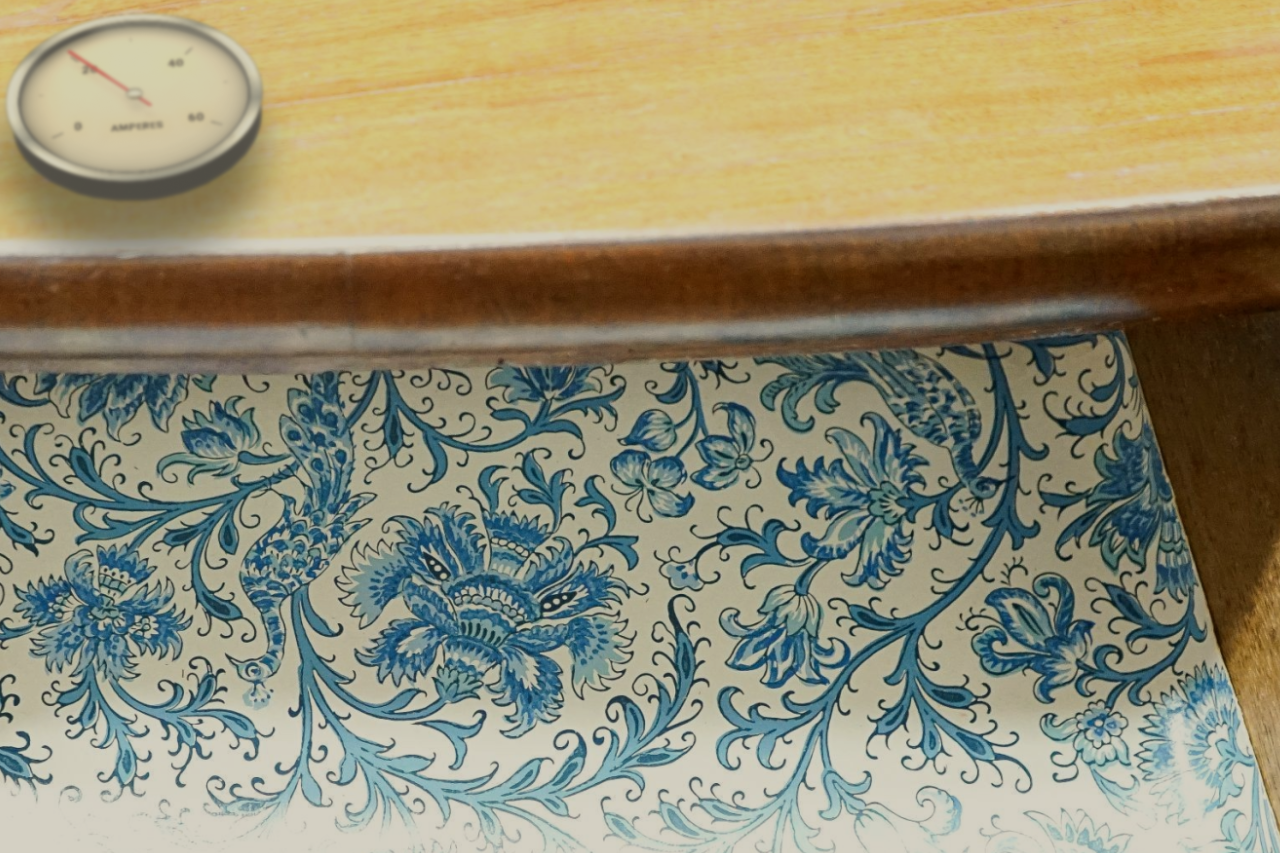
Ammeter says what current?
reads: 20 A
